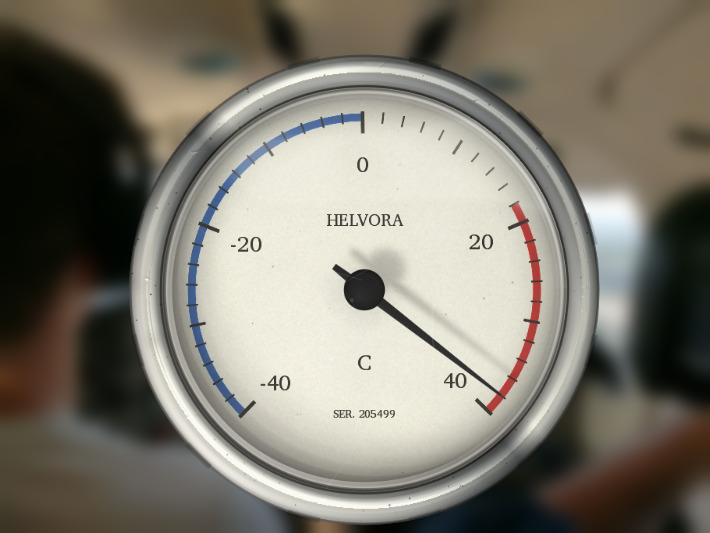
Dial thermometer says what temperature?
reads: 38 °C
